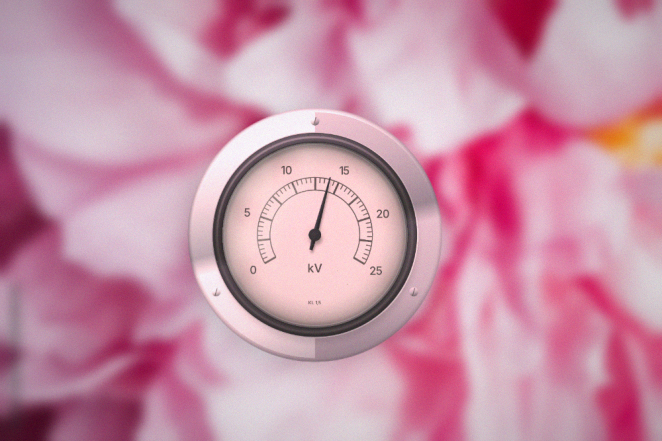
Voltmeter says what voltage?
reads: 14 kV
